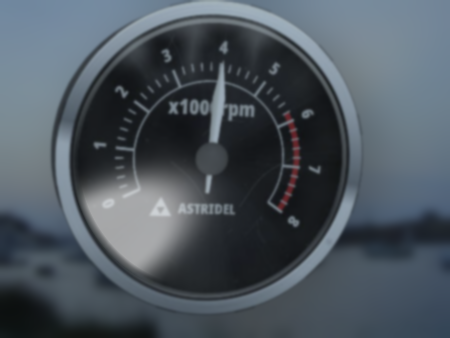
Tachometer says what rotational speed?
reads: 4000 rpm
